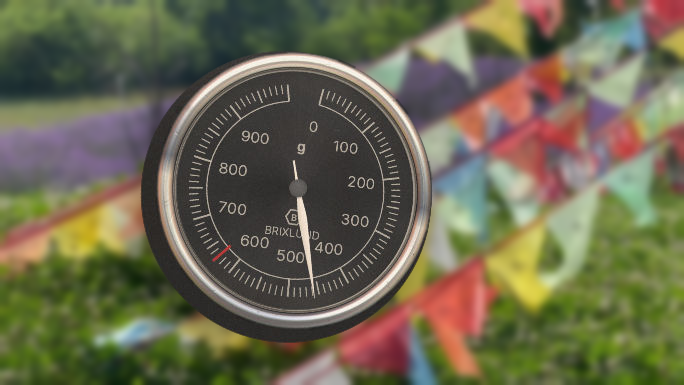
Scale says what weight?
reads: 460 g
